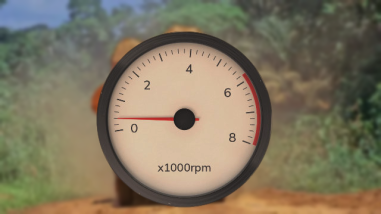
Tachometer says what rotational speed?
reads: 400 rpm
